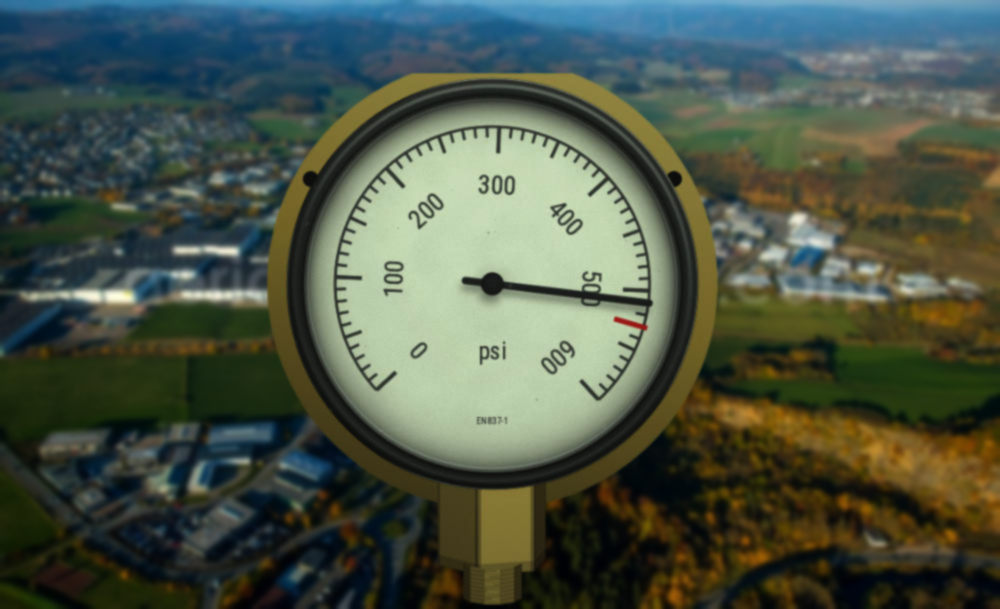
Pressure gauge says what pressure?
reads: 510 psi
